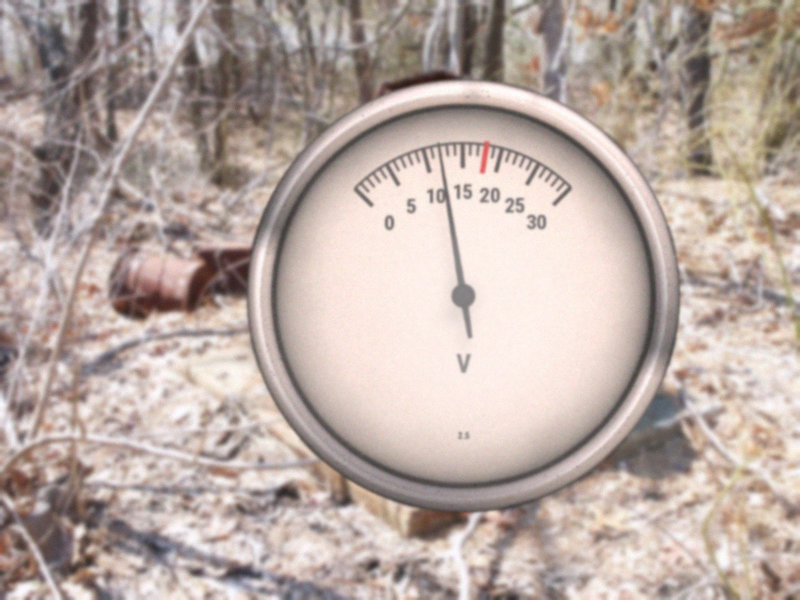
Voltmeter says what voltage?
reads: 12 V
